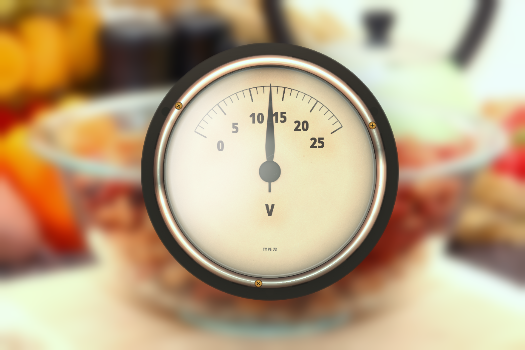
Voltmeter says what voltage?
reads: 13 V
